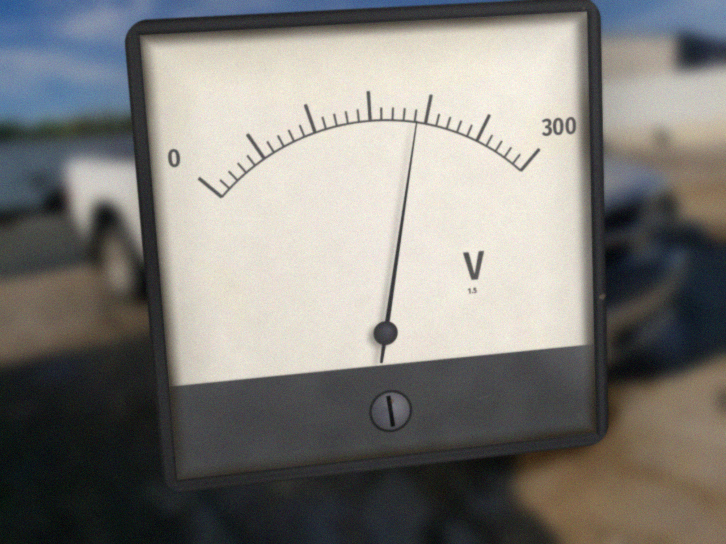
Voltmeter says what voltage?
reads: 190 V
